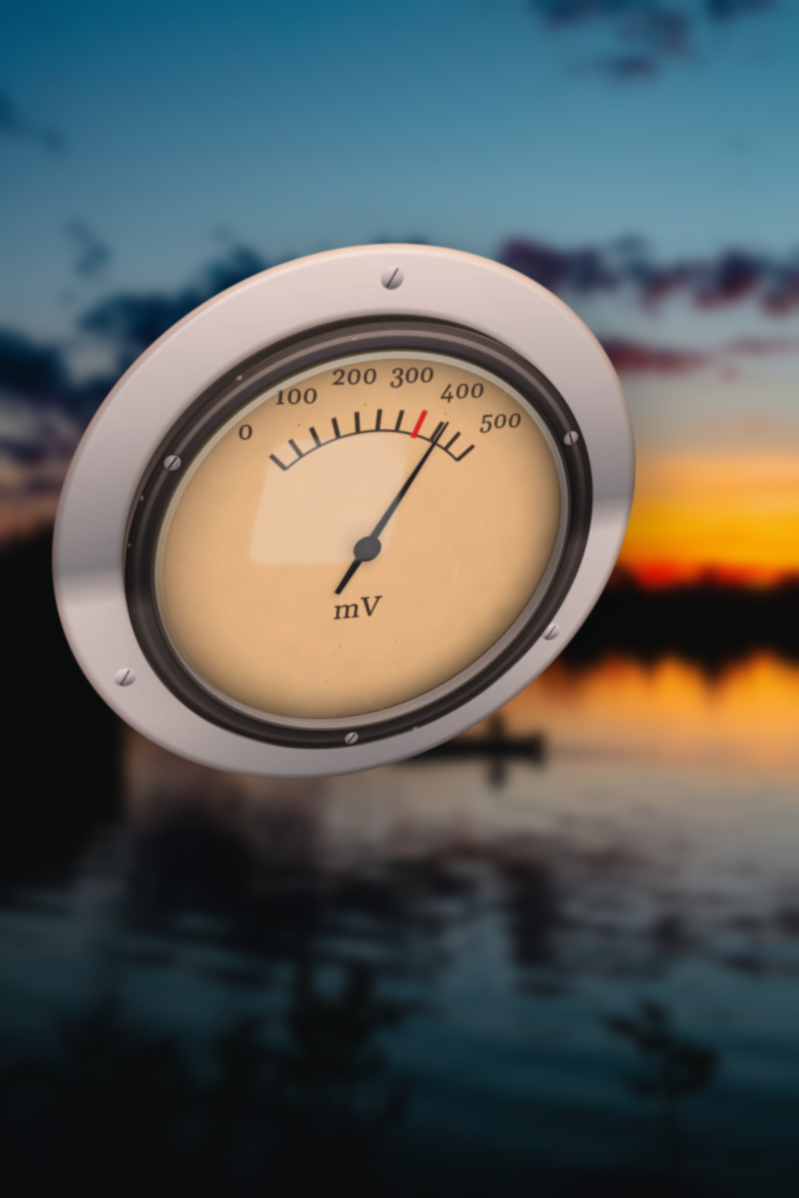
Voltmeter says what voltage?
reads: 400 mV
